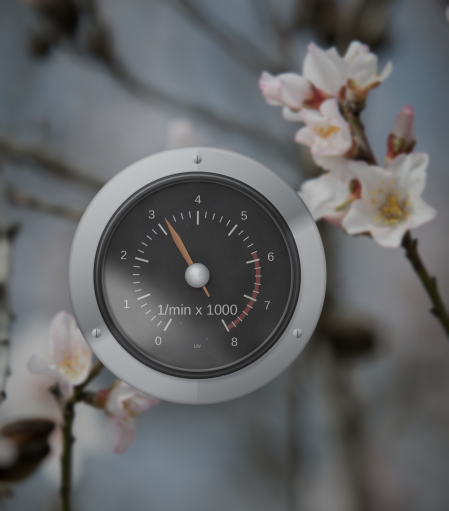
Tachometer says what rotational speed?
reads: 3200 rpm
